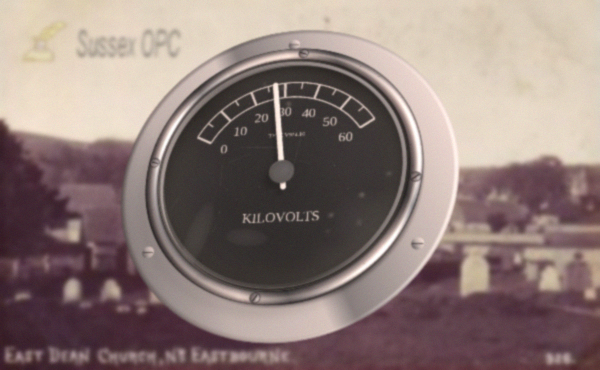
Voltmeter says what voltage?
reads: 27.5 kV
